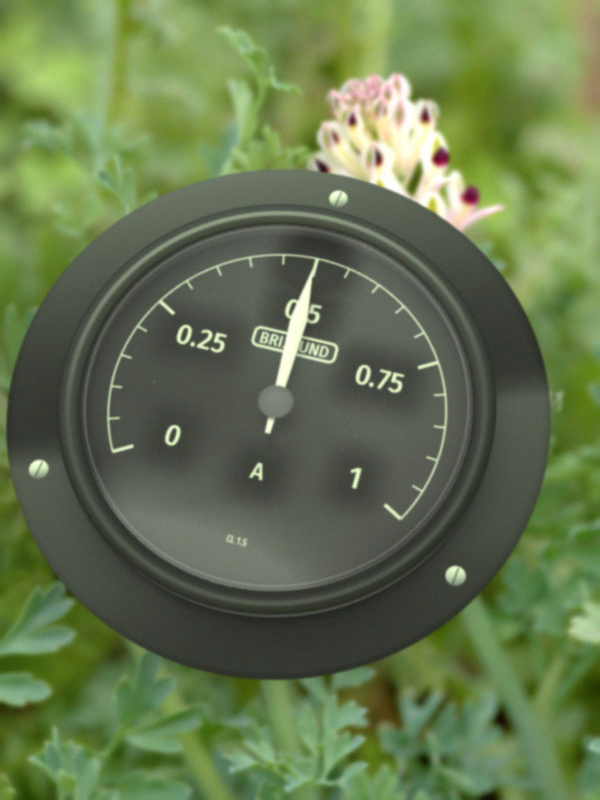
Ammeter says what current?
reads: 0.5 A
